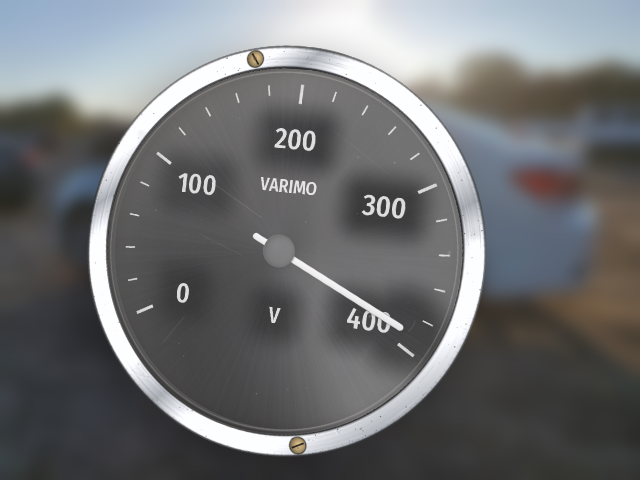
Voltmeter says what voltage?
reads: 390 V
